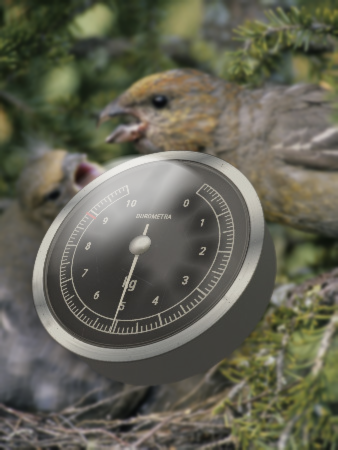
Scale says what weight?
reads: 5 kg
